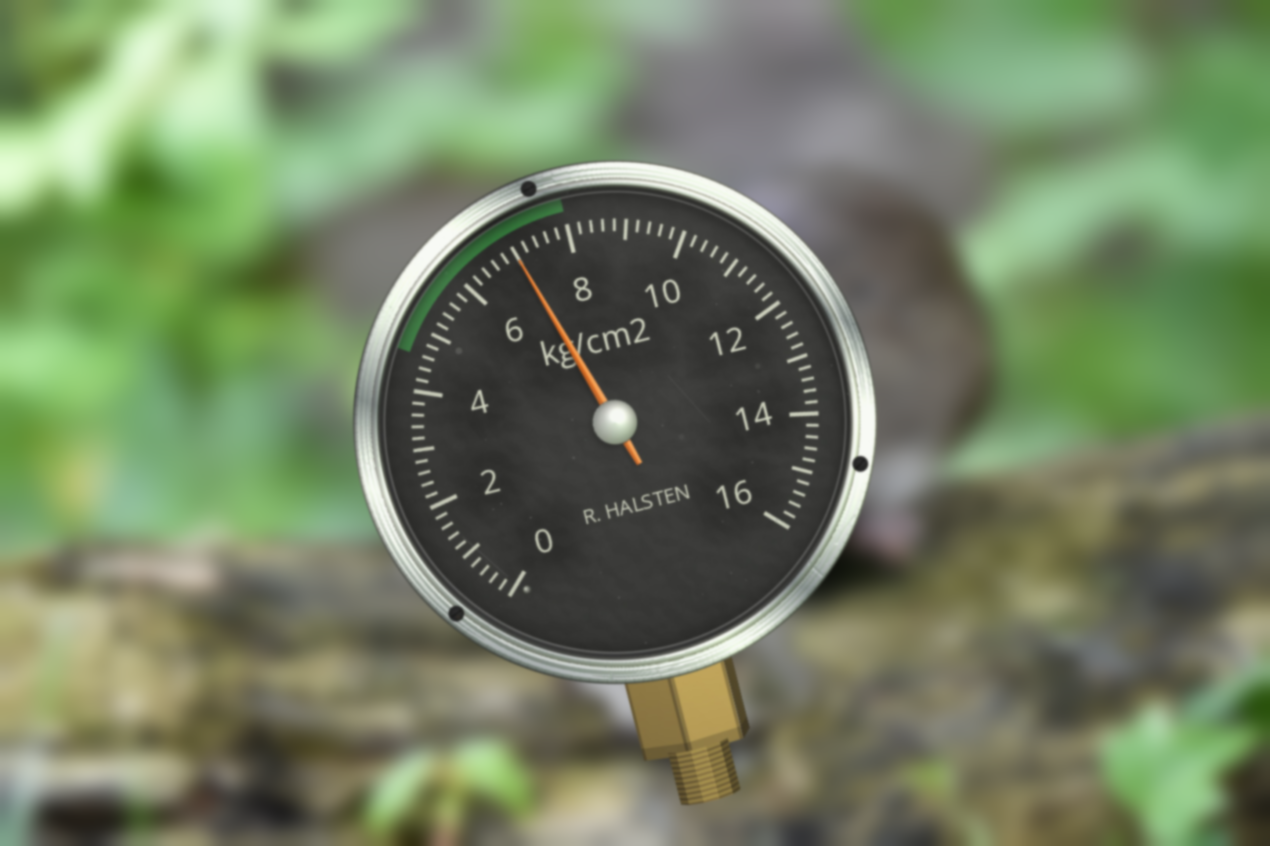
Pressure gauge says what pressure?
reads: 7 kg/cm²
